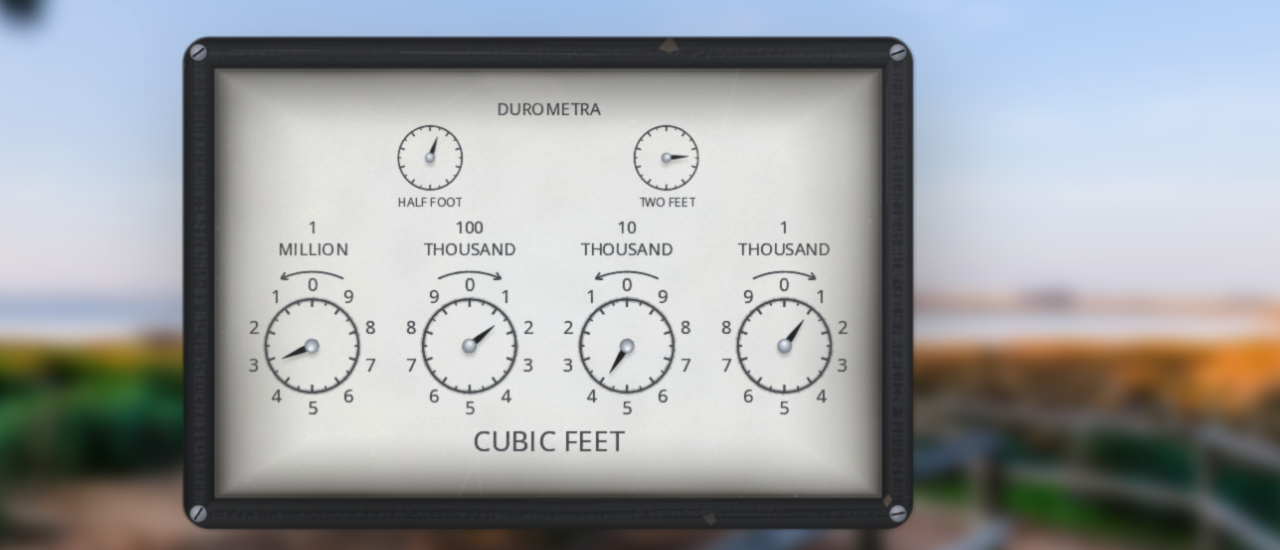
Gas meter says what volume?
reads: 314100 ft³
